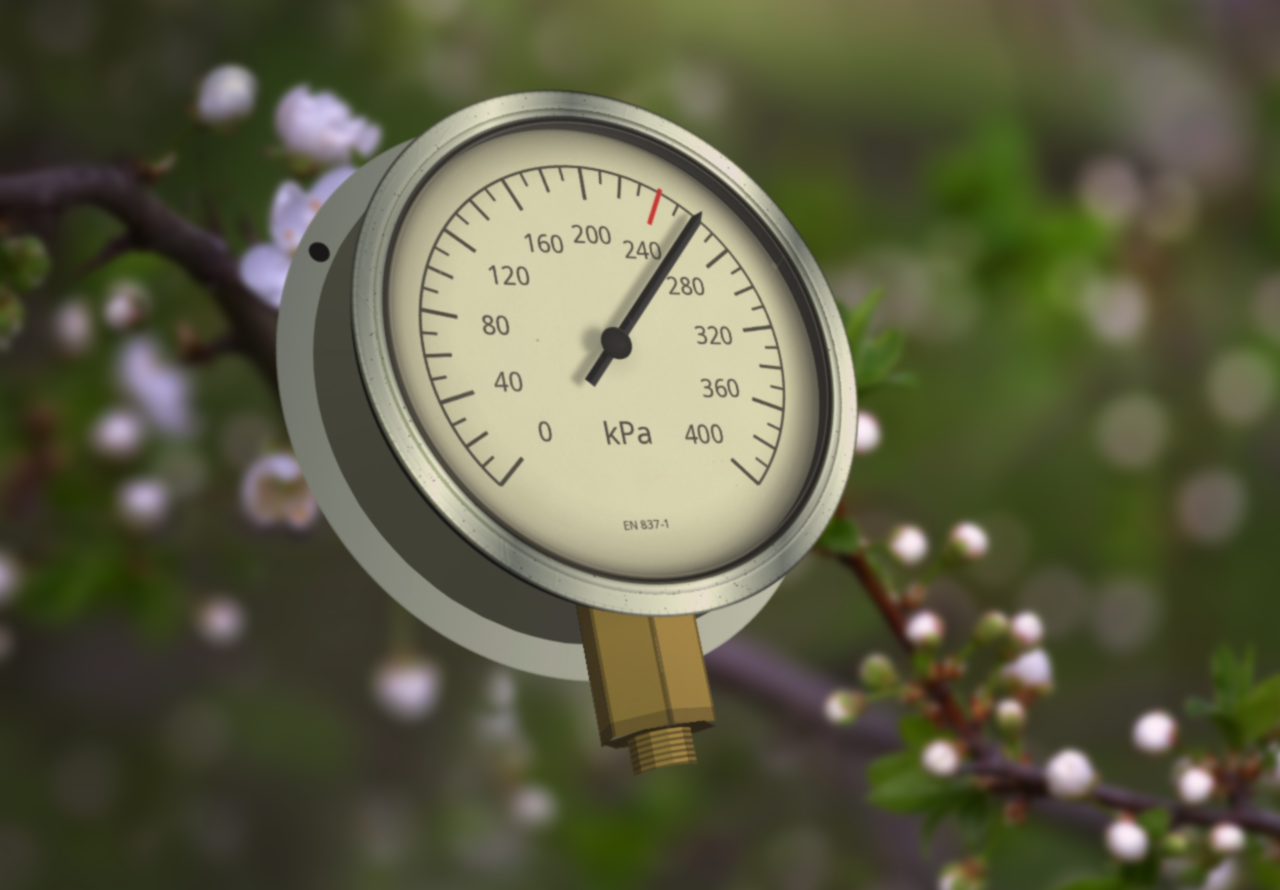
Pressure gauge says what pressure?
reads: 260 kPa
